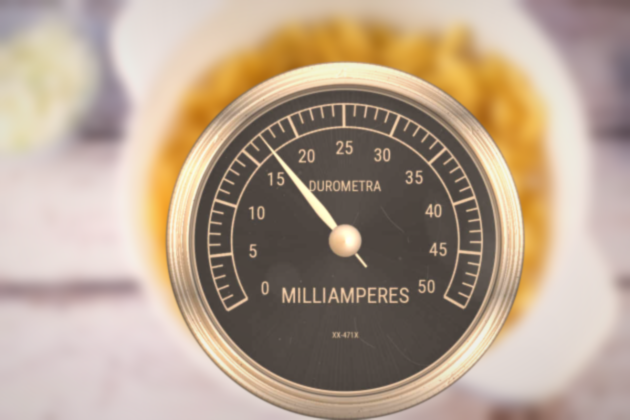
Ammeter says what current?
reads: 17 mA
